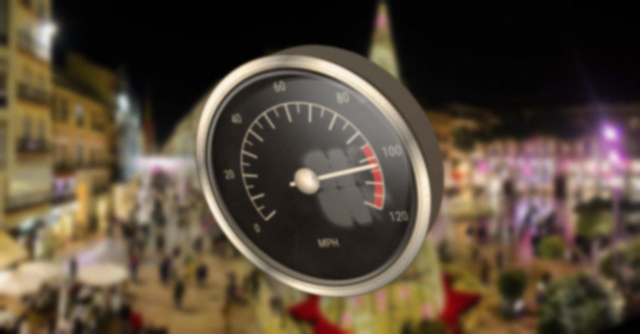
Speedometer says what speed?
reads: 102.5 mph
